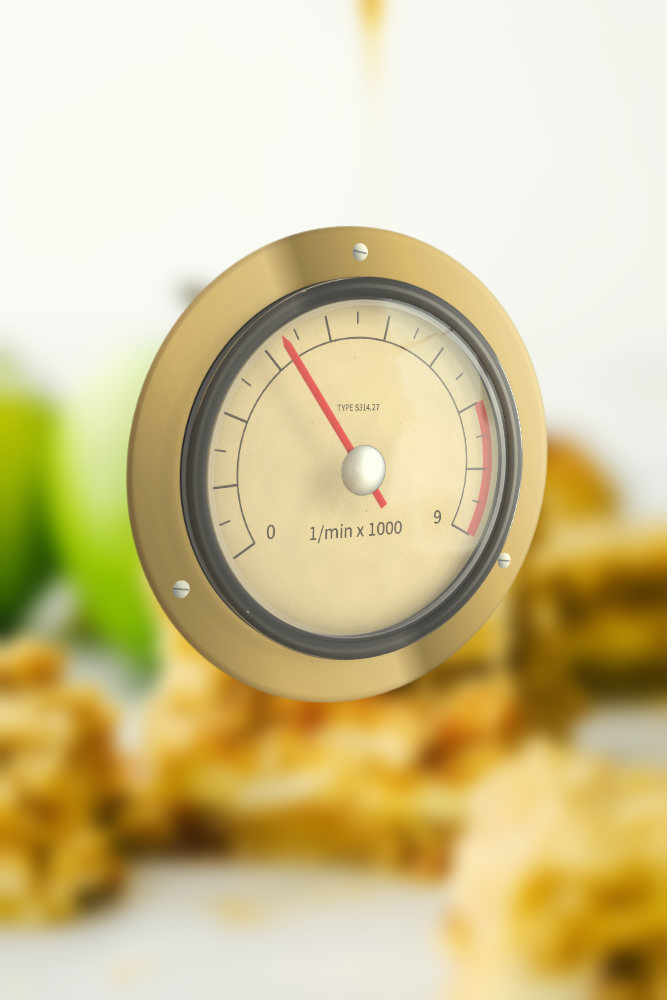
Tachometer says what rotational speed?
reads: 3250 rpm
